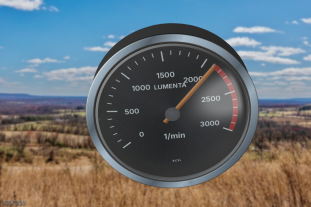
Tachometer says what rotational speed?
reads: 2100 rpm
